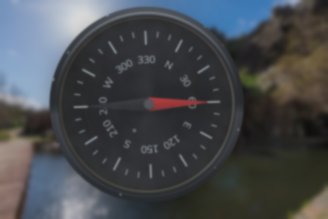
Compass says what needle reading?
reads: 60 °
